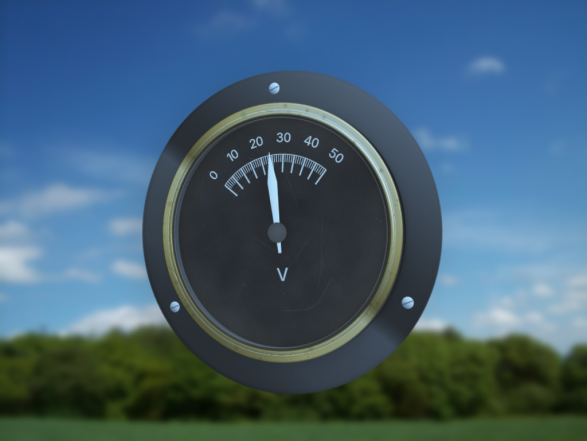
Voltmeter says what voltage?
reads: 25 V
